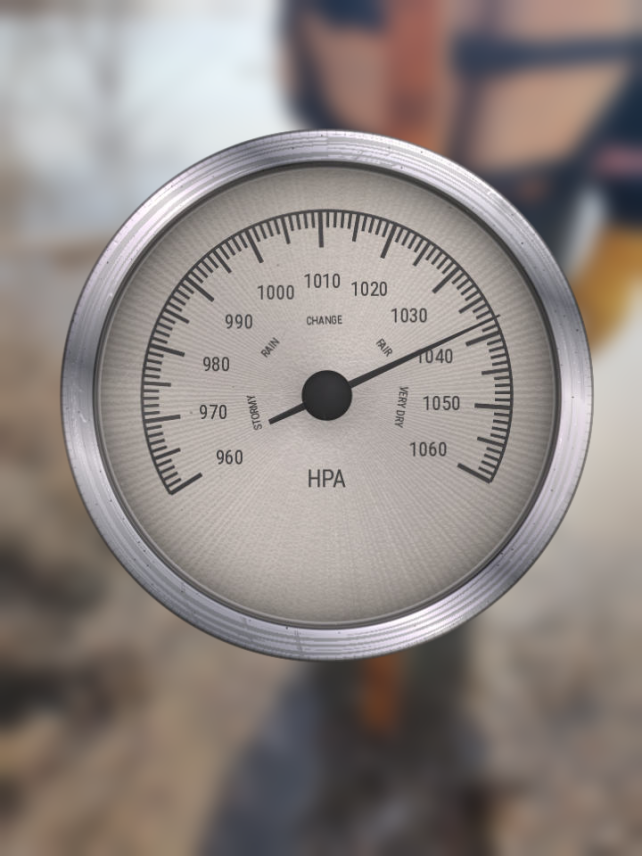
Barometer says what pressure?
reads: 1038 hPa
